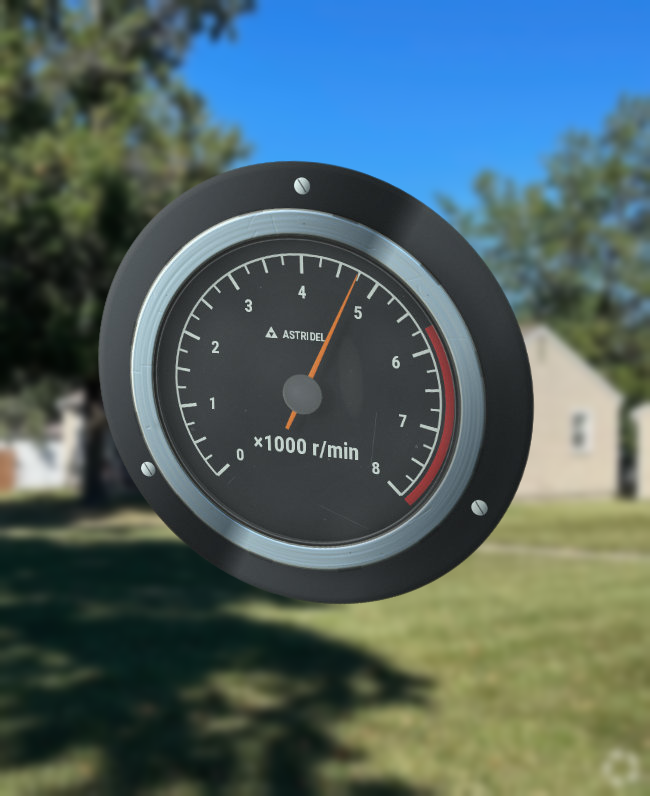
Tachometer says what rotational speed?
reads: 4750 rpm
